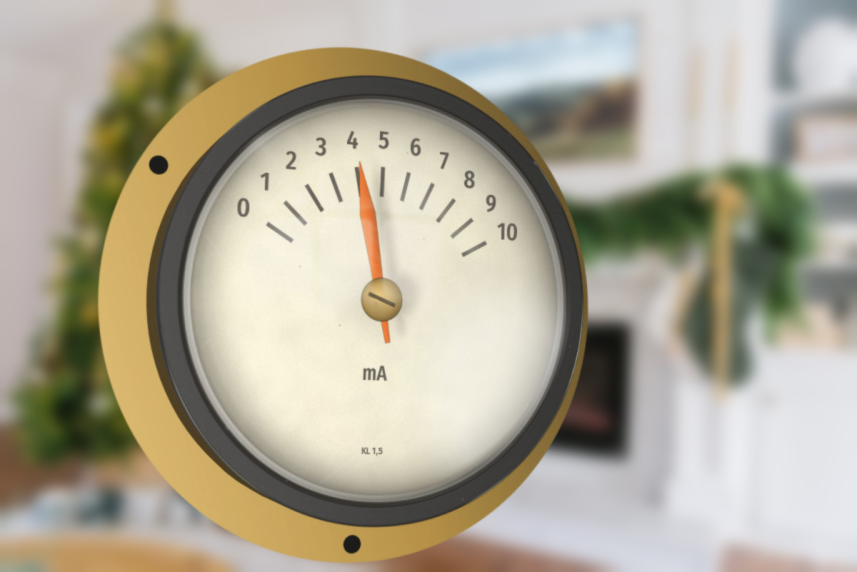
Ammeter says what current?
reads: 4 mA
